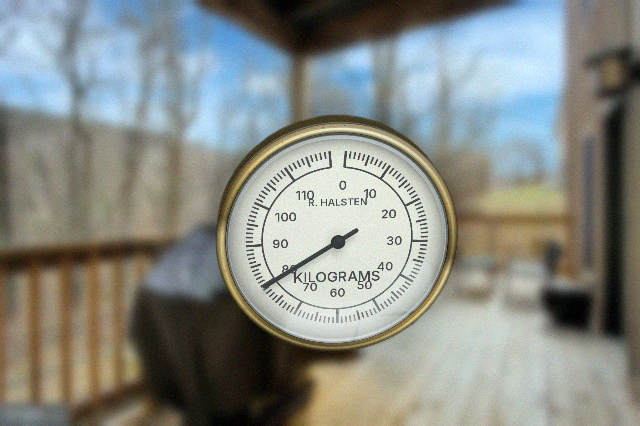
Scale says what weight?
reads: 80 kg
